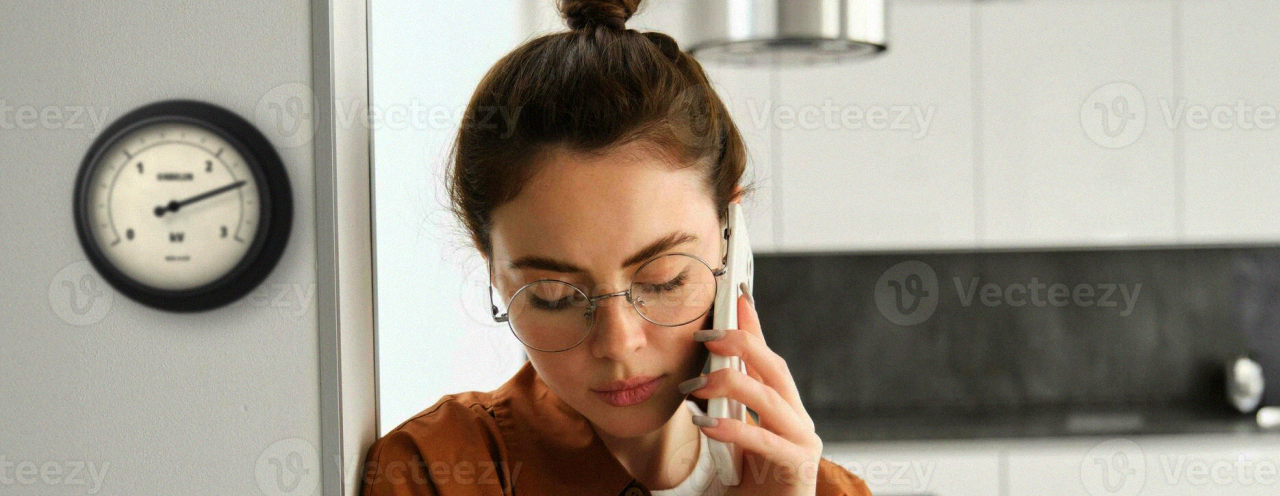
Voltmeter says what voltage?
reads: 2.4 kV
